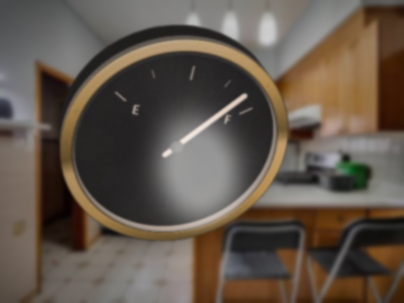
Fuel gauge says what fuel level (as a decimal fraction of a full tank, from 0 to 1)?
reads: 0.875
